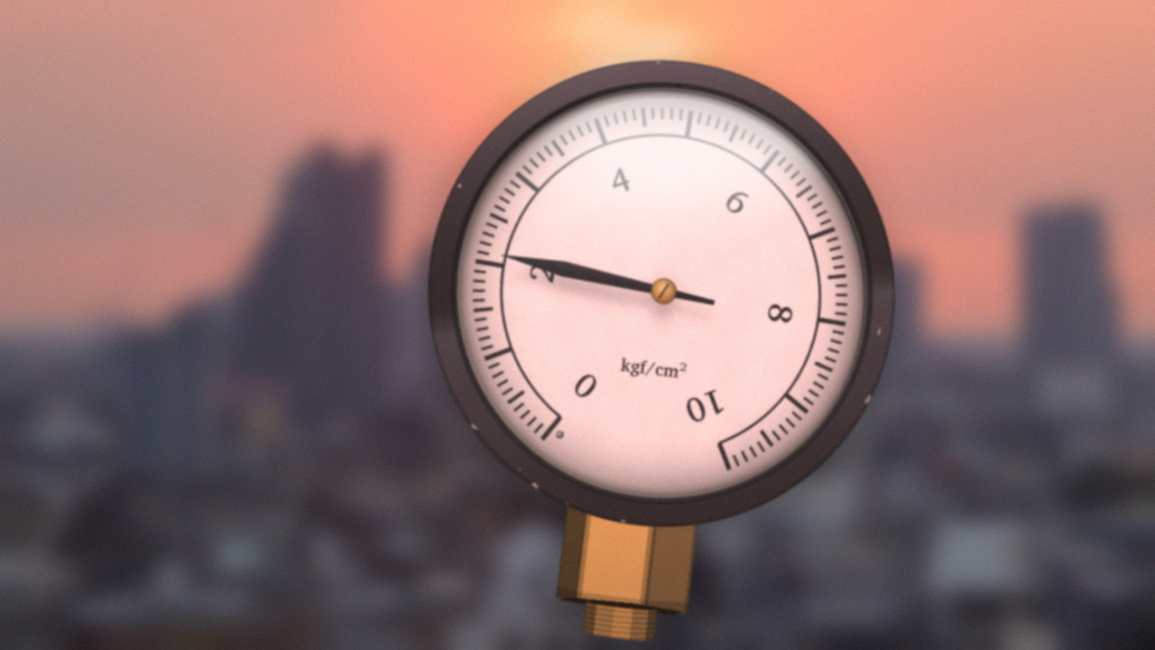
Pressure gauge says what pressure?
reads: 2.1 kg/cm²
